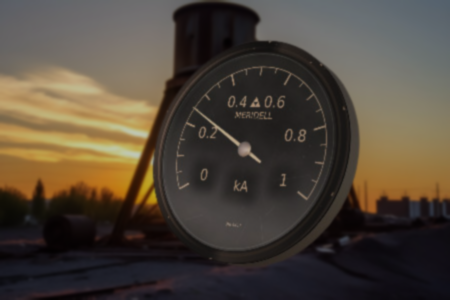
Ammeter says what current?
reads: 0.25 kA
